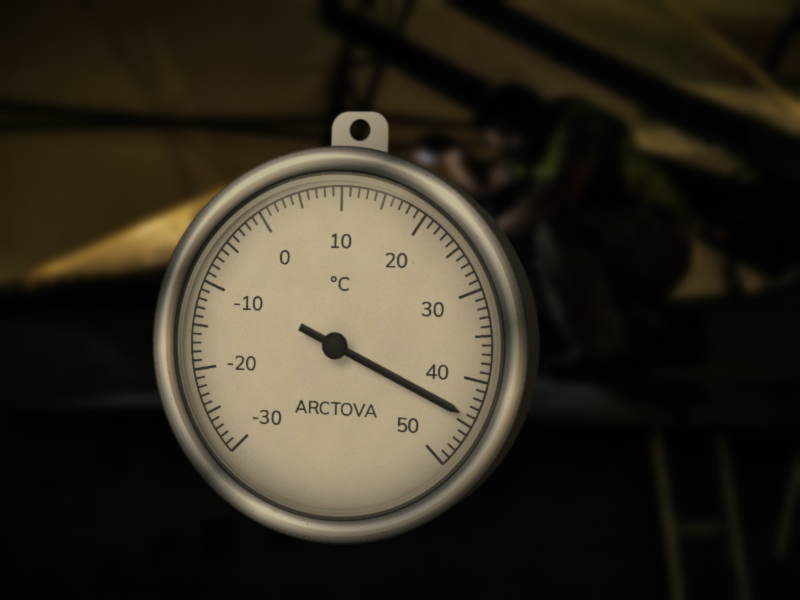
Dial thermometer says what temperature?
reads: 44 °C
